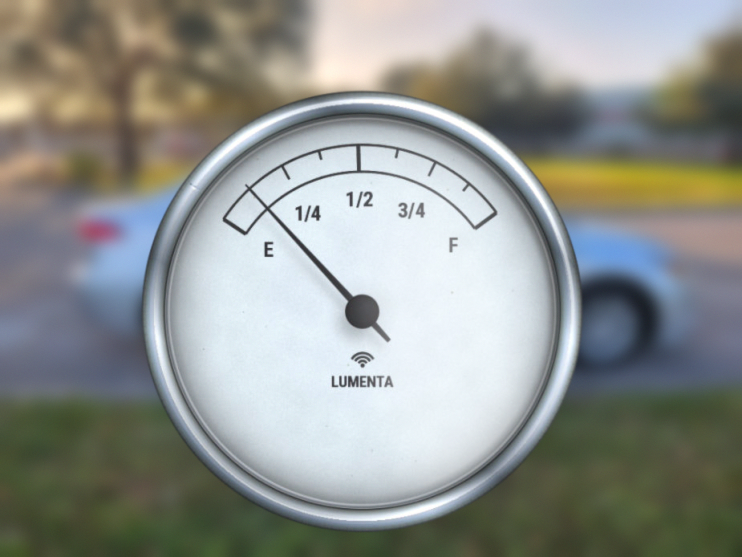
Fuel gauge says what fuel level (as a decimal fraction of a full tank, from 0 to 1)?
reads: 0.125
